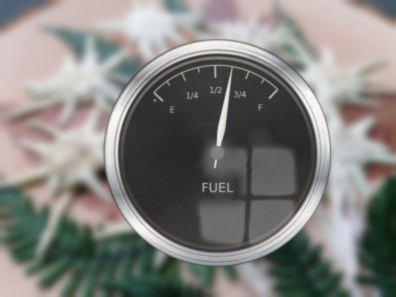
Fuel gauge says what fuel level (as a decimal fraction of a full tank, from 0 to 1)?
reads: 0.625
